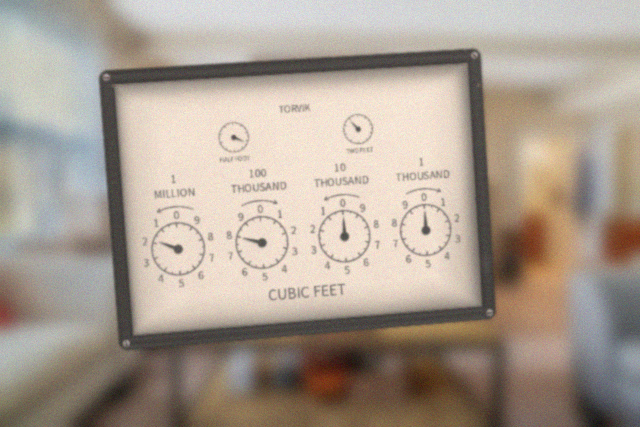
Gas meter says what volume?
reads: 180000 ft³
